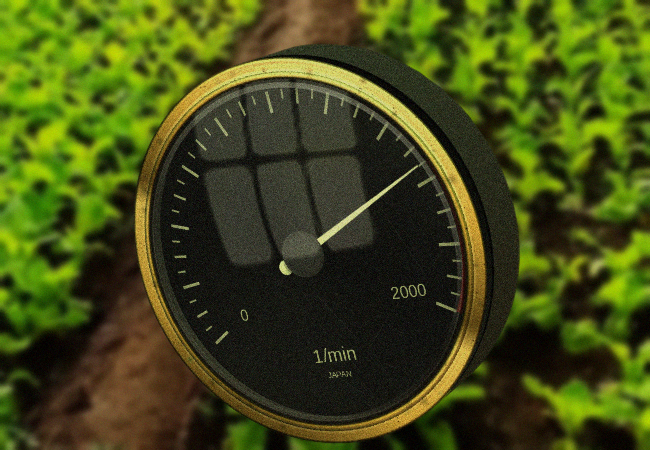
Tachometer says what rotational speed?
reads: 1550 rpm
